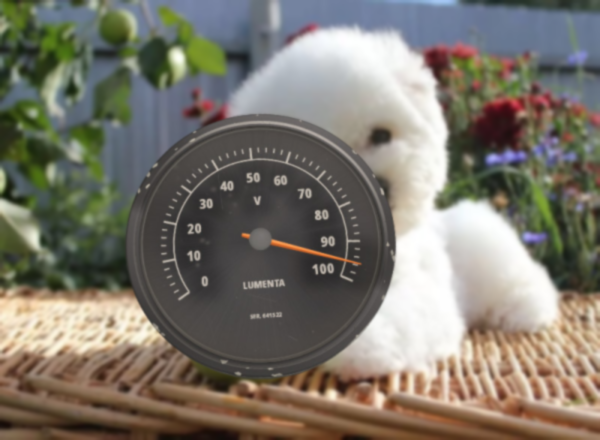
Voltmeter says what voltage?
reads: 96 V
